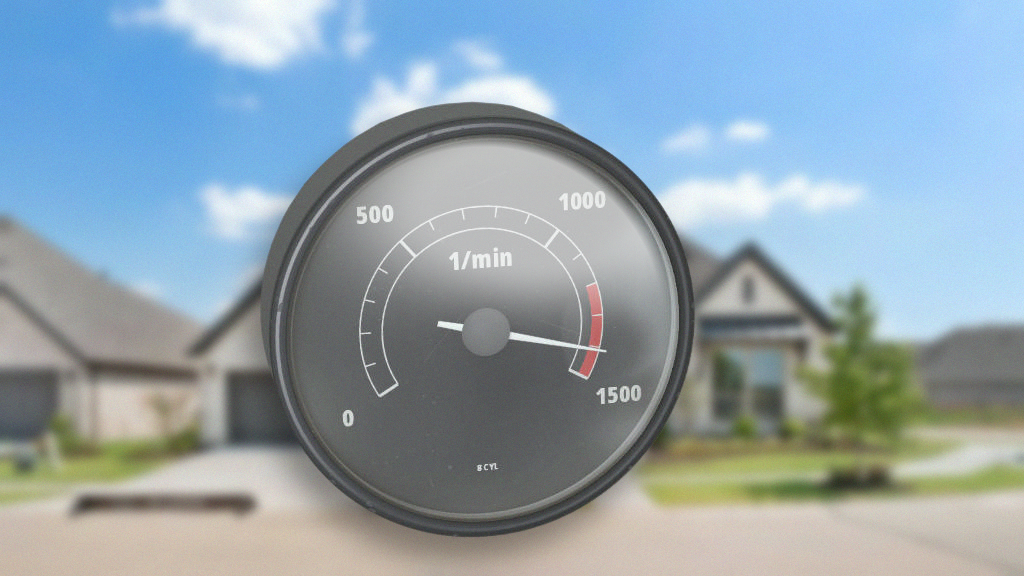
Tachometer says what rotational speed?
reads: 1400 rpm
